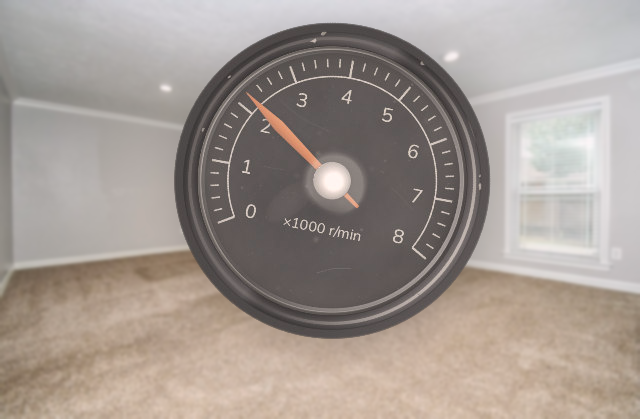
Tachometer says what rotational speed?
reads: 2200 rpm
